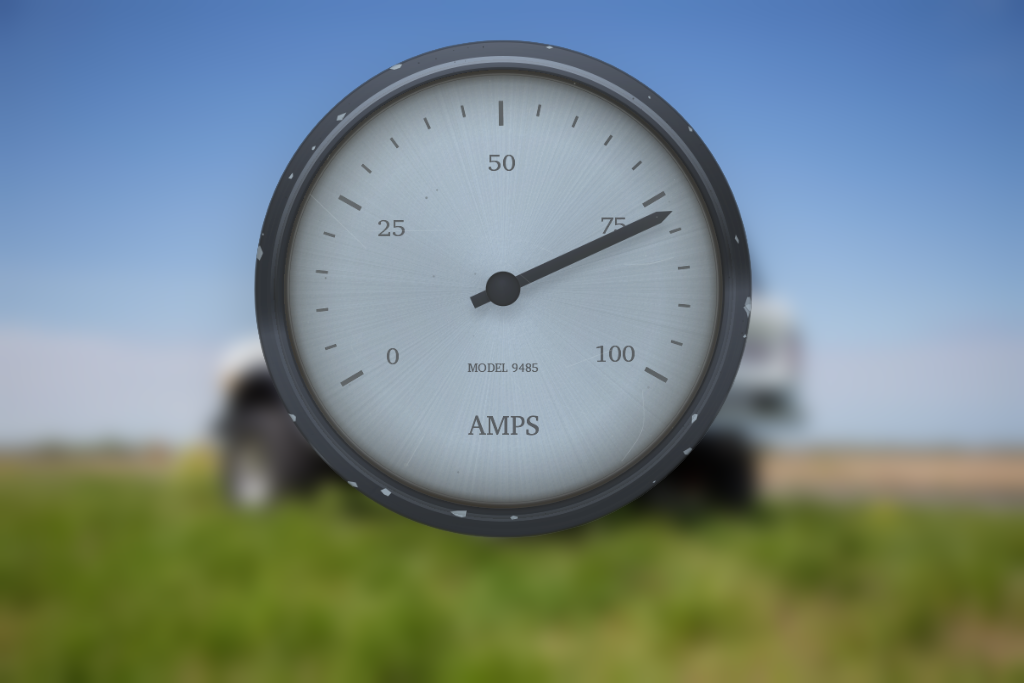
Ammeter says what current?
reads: 77.5 A
